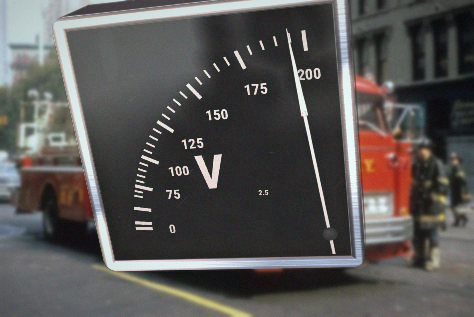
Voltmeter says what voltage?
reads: 195 V
